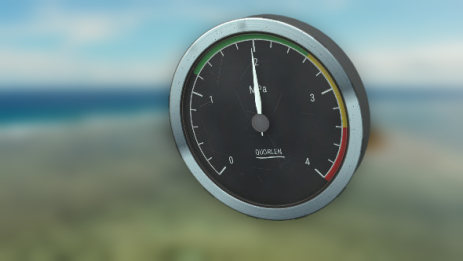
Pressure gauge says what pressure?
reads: 2 MPa
